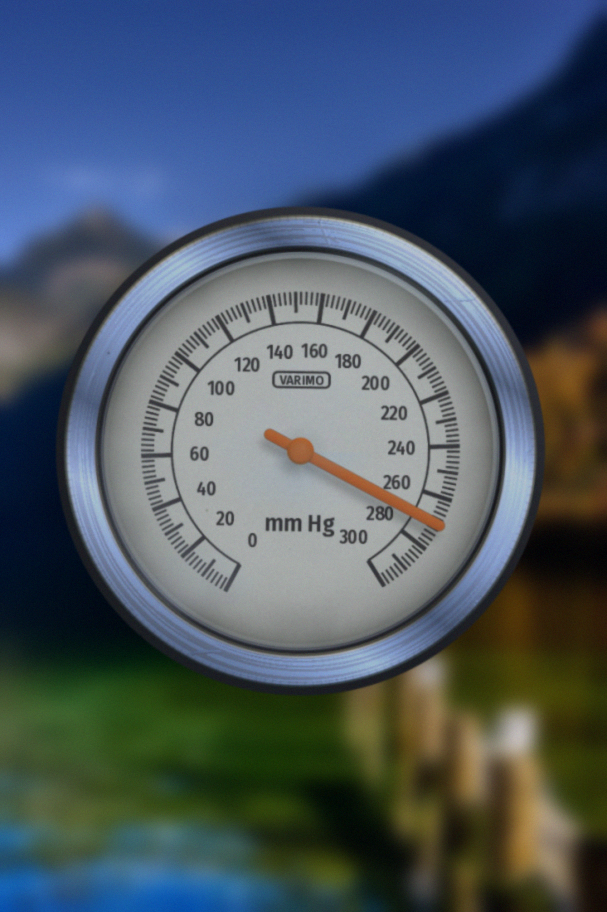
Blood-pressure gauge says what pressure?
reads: 270 mmHg
